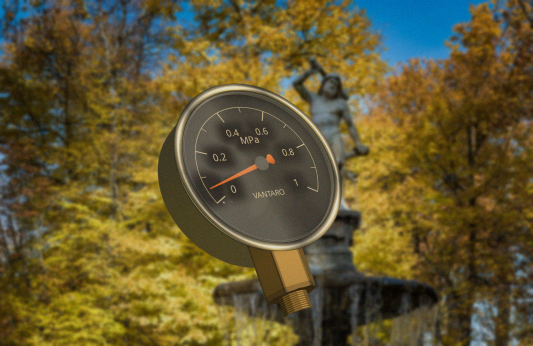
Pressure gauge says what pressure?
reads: 0.05 MPa
